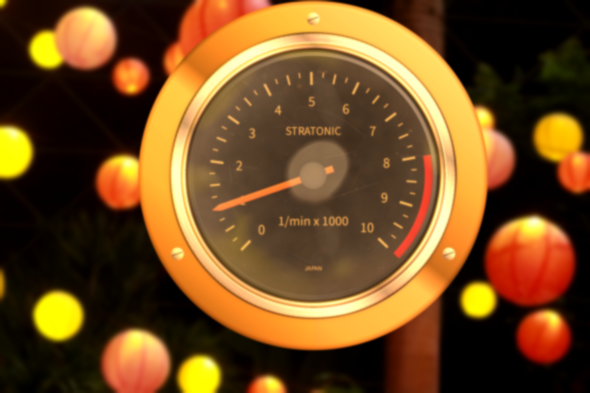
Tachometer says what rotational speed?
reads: 1000 rpm
